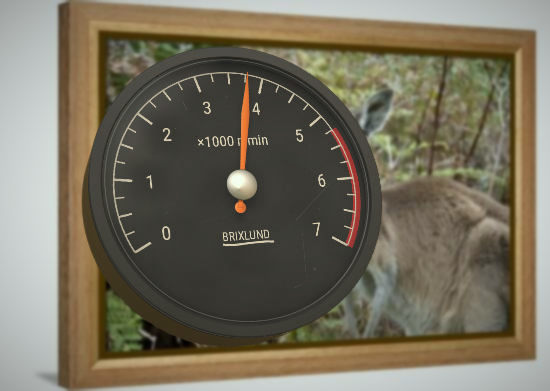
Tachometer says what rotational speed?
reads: 3750 rpm
